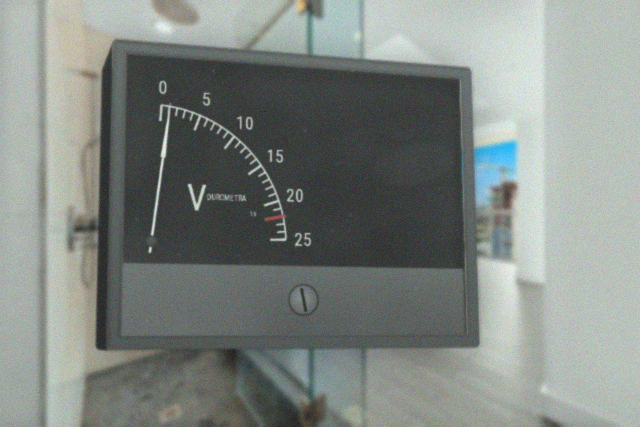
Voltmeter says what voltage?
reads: 1 V
